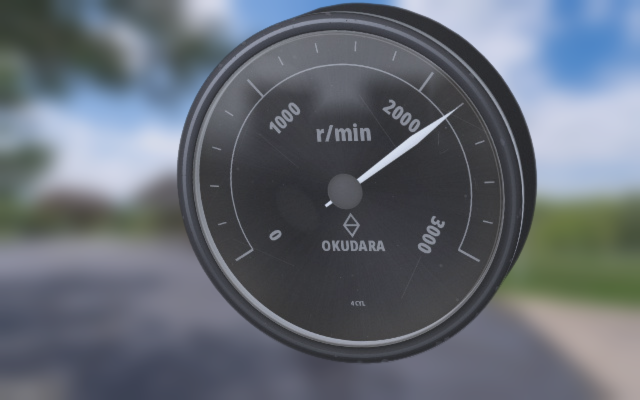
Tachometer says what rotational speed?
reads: 2200 rpm
